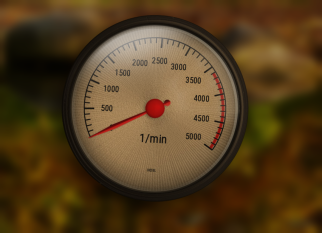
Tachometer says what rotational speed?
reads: 0 rpm
